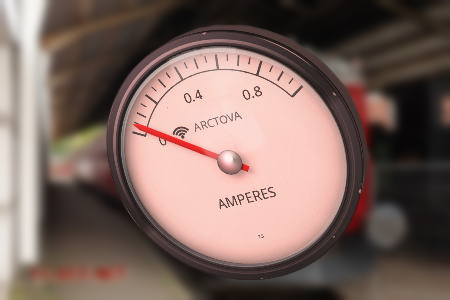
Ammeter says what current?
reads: 0.05 A
